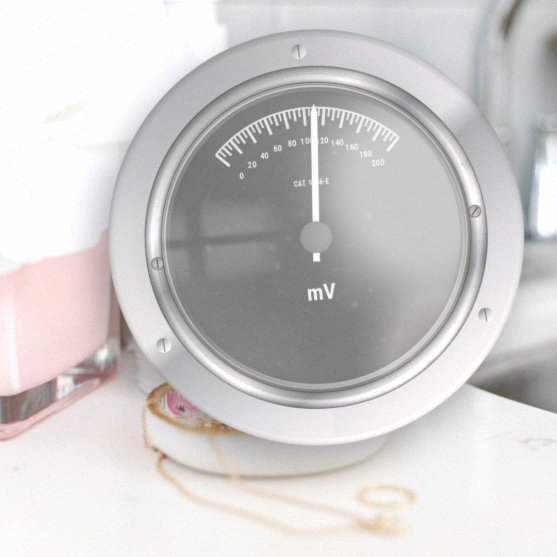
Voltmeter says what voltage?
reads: 110 mV
